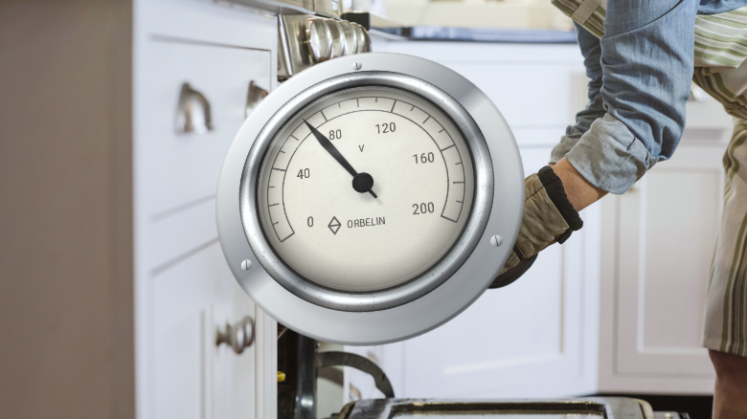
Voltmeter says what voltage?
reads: 70 V
